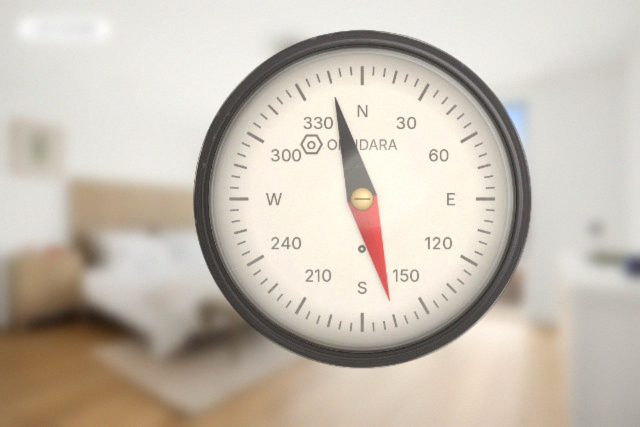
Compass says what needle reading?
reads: 165 °
